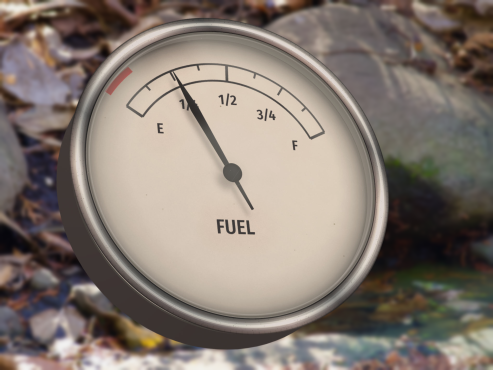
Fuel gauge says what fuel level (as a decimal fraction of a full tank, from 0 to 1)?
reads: 0.25
